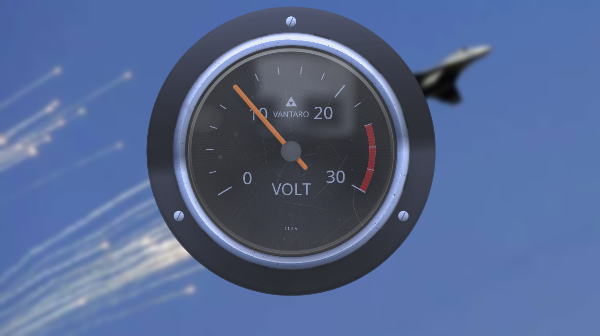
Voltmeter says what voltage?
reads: 10 V
